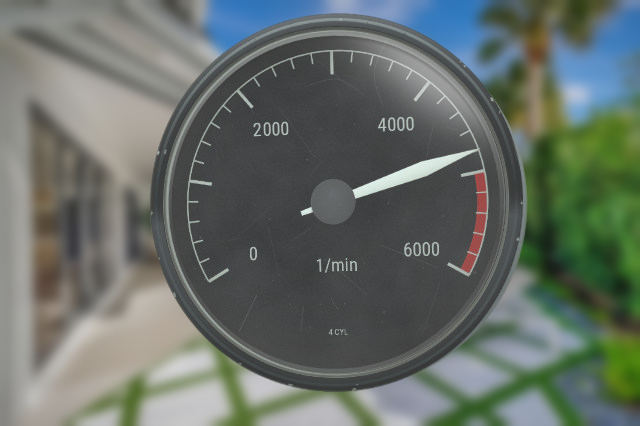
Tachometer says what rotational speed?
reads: 4800 rpm
